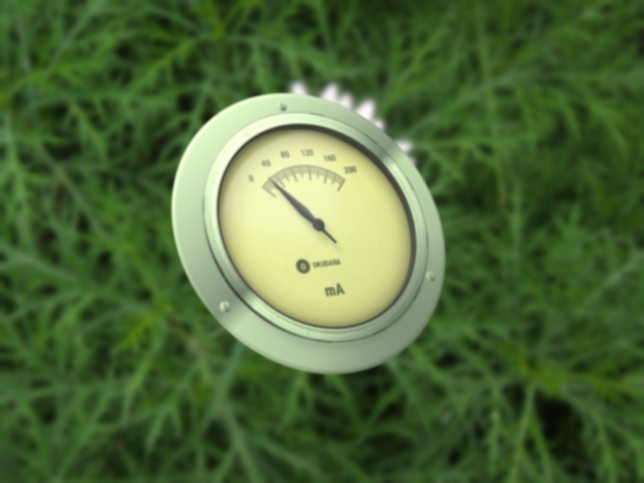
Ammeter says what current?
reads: 20 mA
